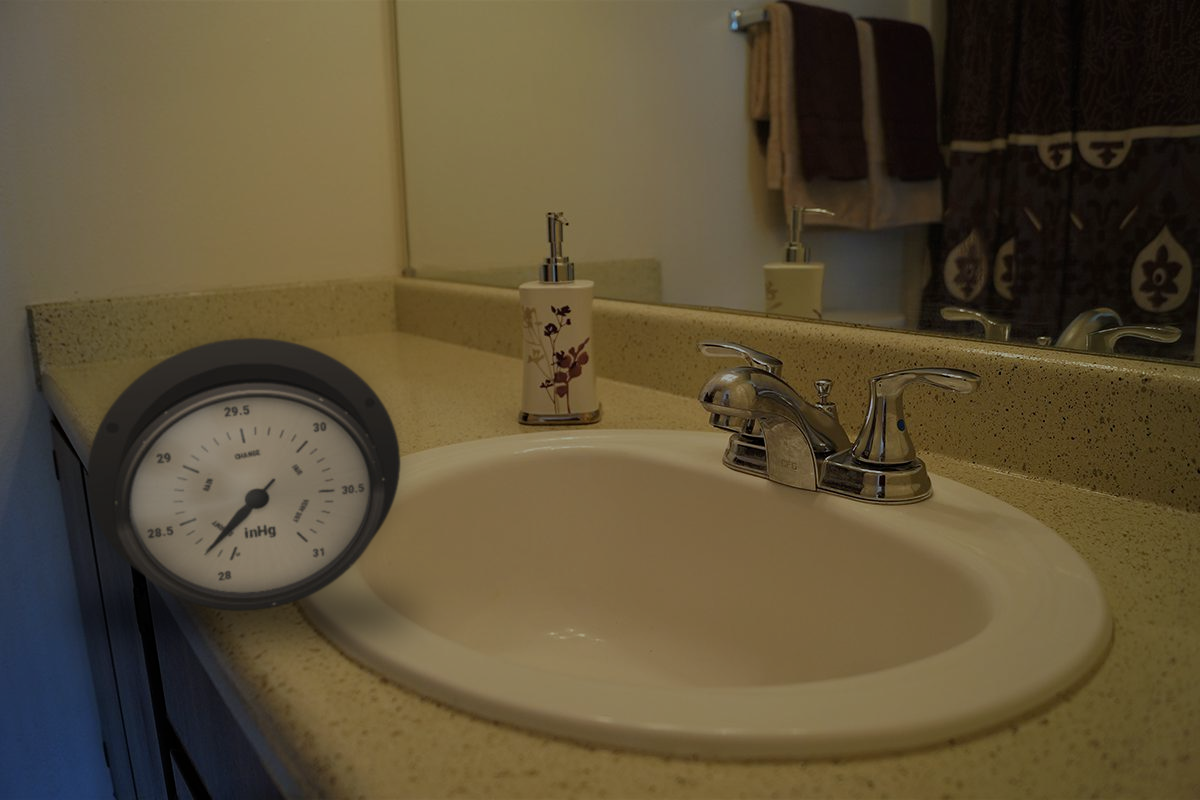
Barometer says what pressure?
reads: 28.2 inHg
